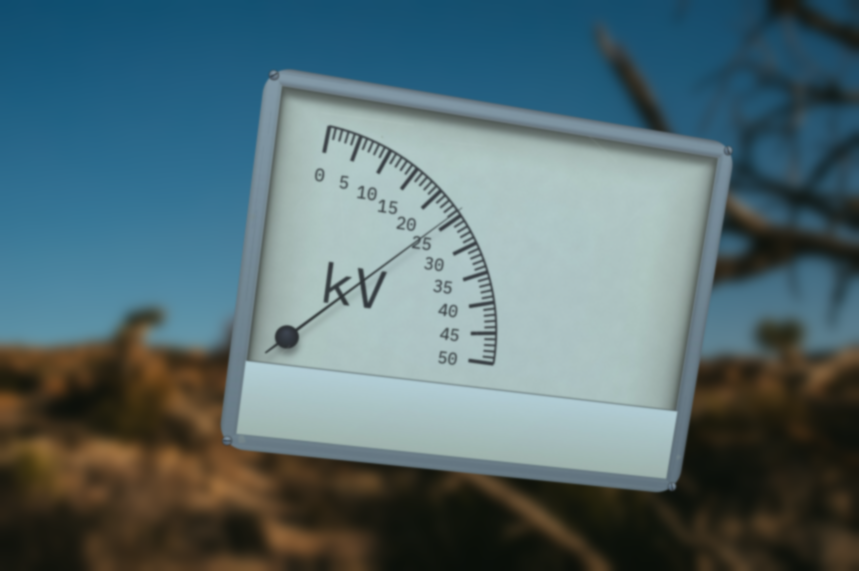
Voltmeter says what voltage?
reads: 24 kV
